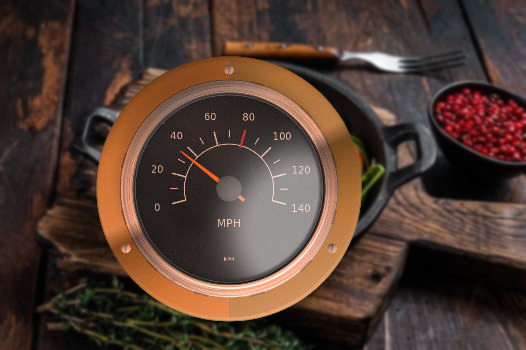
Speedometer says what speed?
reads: 35 mph
